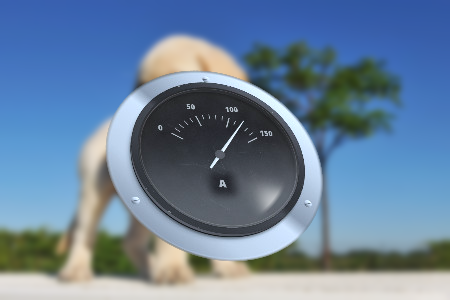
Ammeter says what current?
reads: 120 A
